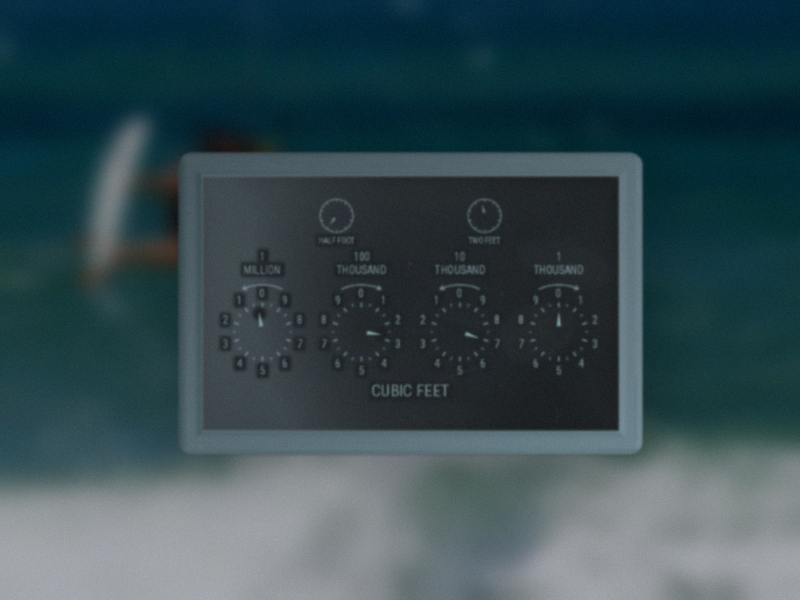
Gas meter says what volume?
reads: 27000 ft³
